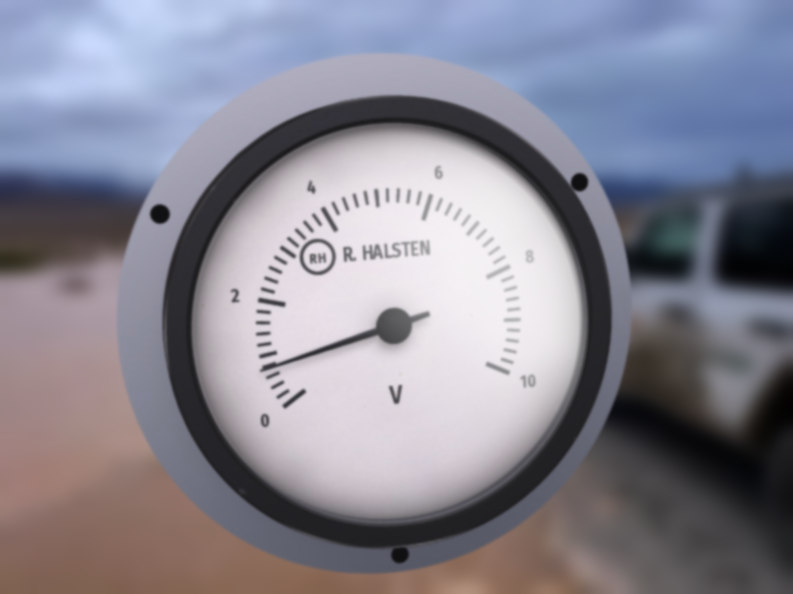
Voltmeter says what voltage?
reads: 0.8 V
